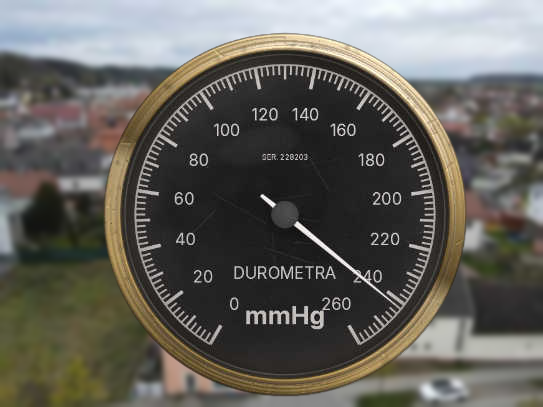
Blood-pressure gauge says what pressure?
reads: 242 mmHg
